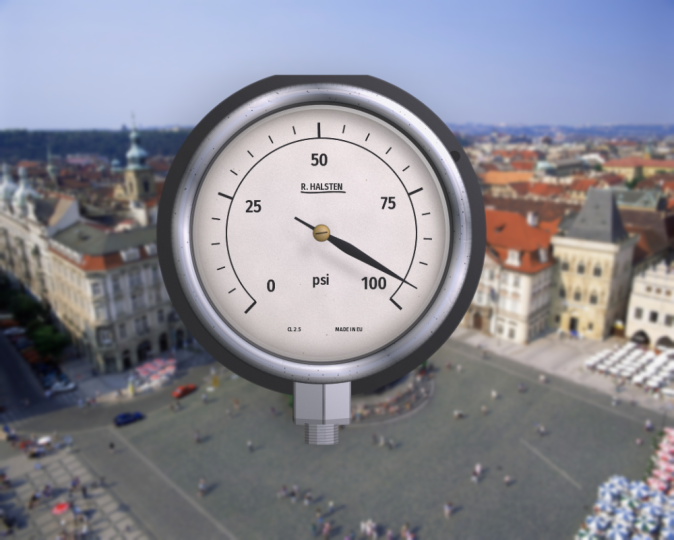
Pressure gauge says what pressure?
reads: 95 psi
